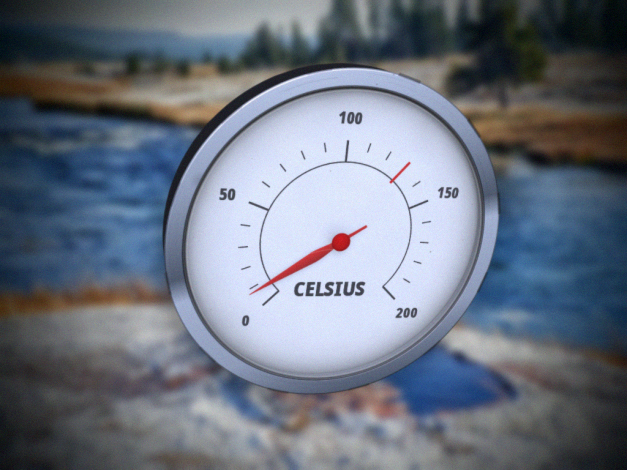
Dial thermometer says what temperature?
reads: 10 °C
